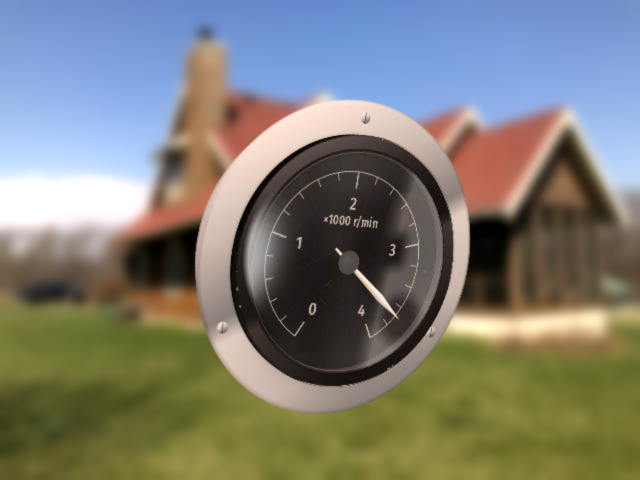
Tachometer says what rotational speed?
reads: 3700 rpm
